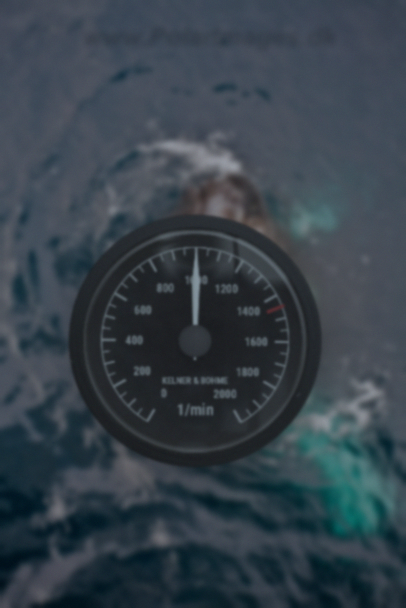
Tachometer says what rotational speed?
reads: 1000 rpm
